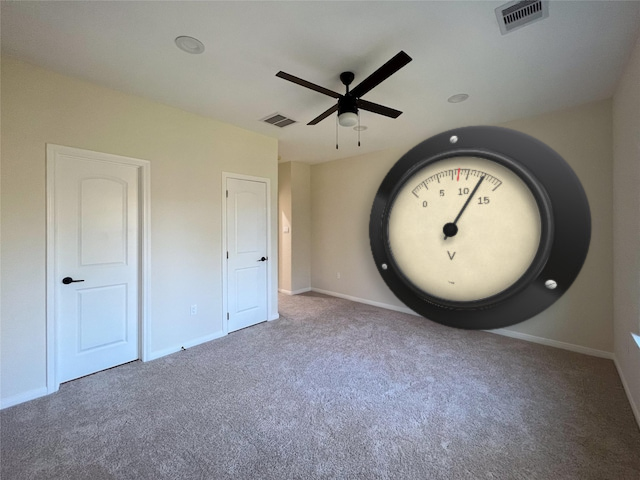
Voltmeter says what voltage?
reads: 12.5 V
